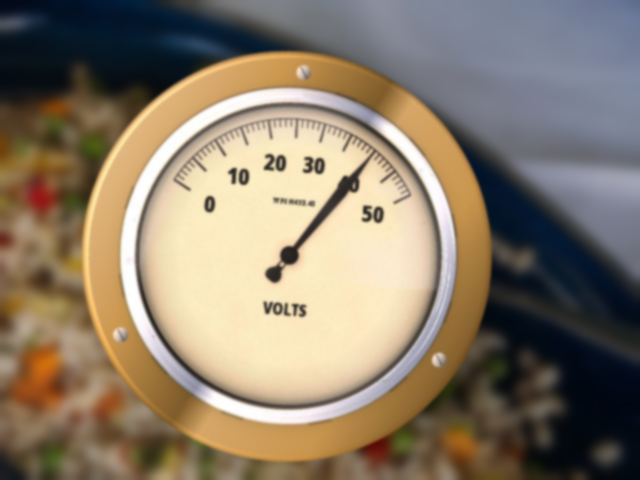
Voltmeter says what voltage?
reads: 40 V
